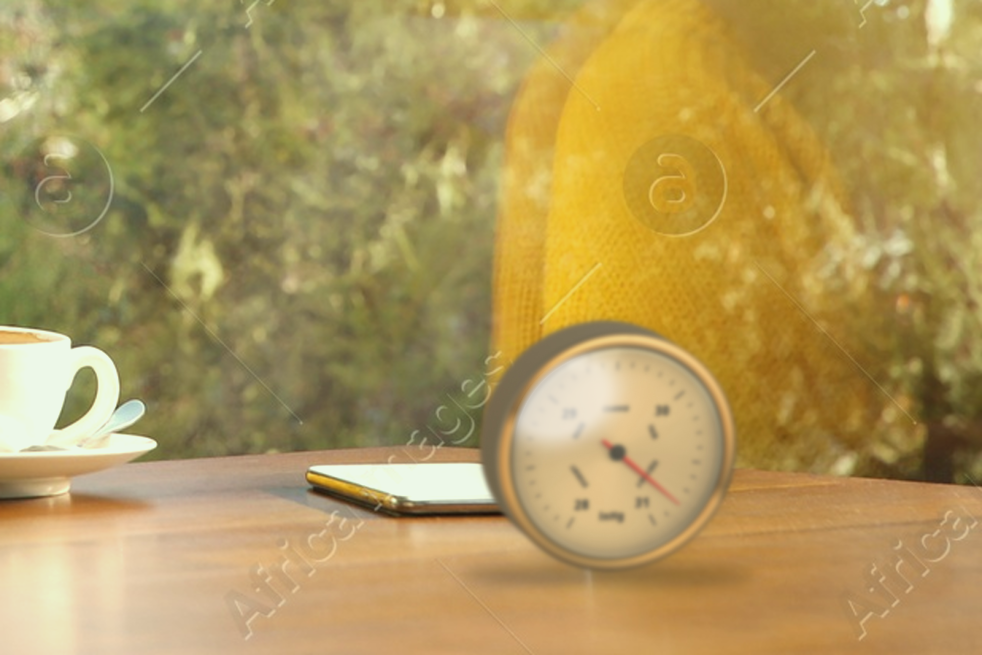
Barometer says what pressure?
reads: 30.8 inHg
